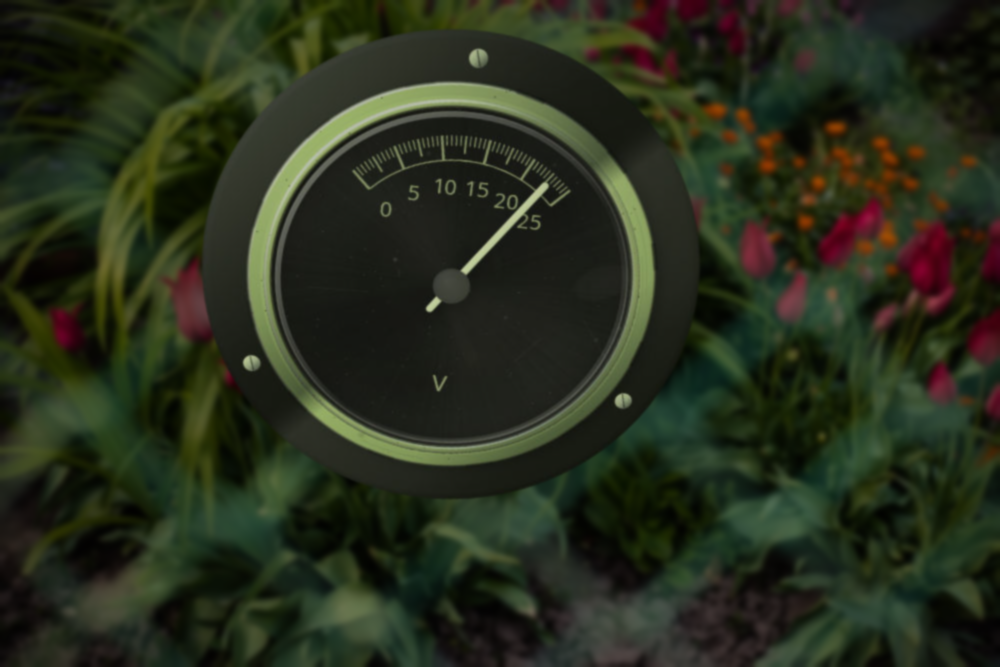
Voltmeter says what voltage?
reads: 22.5 V
